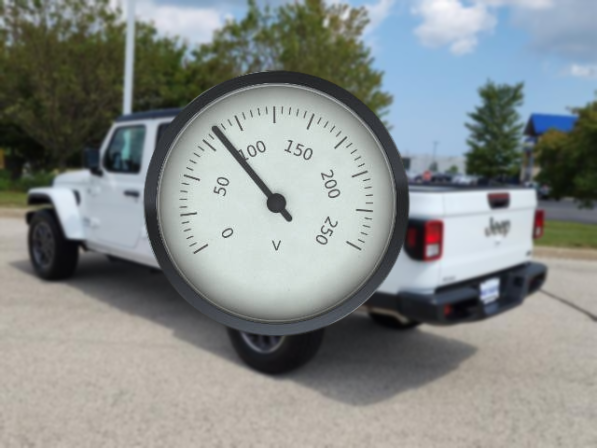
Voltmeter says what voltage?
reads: 85 V
